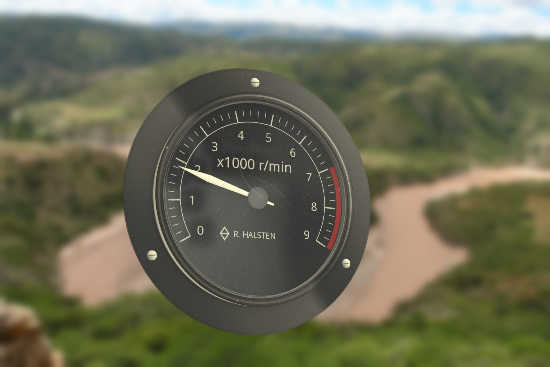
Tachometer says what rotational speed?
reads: 1800 rpm
